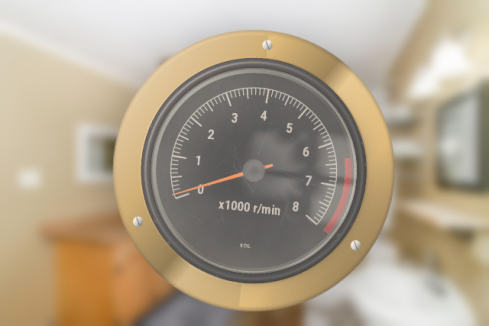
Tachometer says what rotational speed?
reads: 100 rpm
